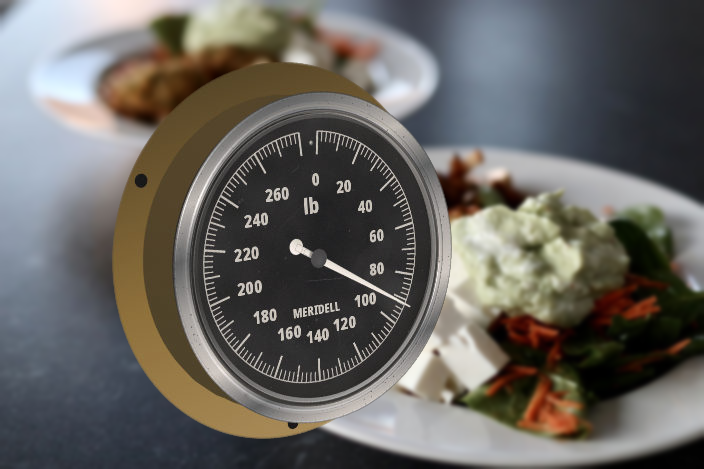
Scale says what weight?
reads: 92 lb
